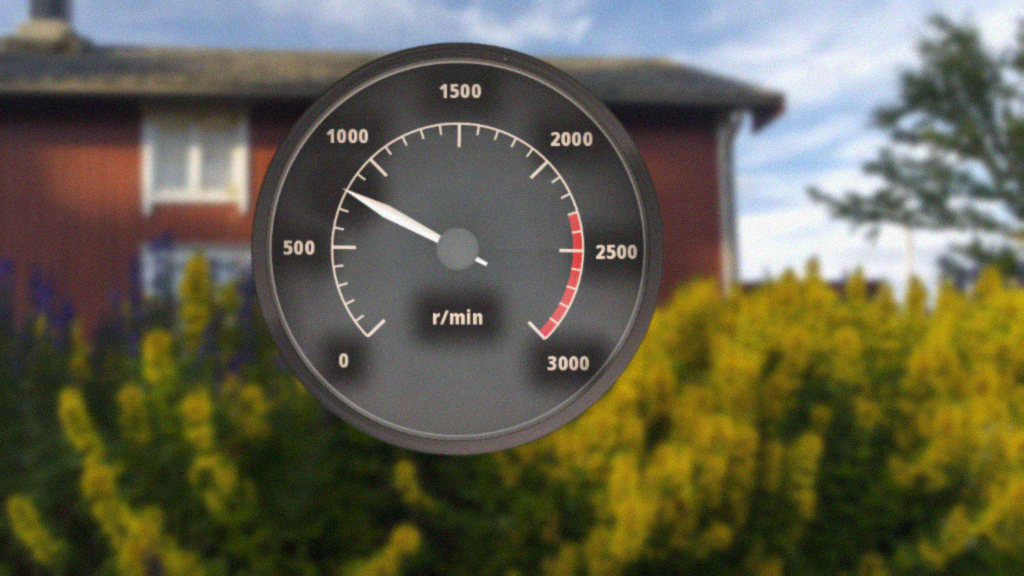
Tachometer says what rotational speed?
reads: 800 rpm
